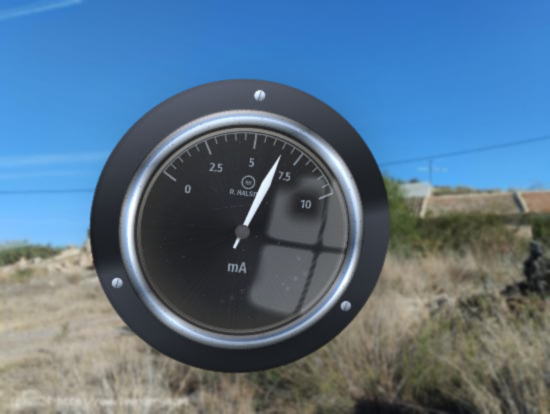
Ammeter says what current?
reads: 6.5 mA
